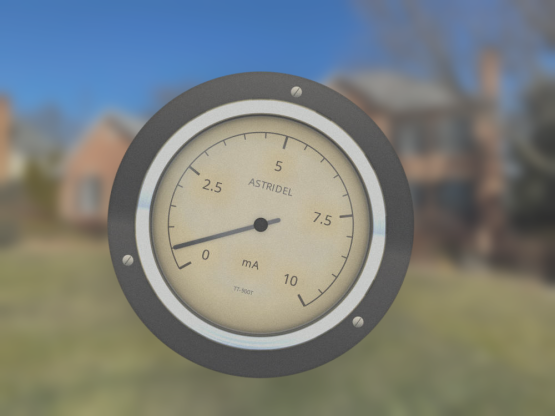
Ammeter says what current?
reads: 0.5 mA
